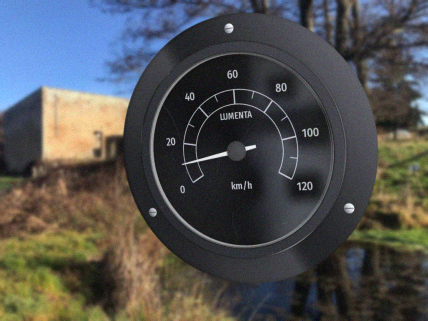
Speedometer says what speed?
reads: 10 km/h
